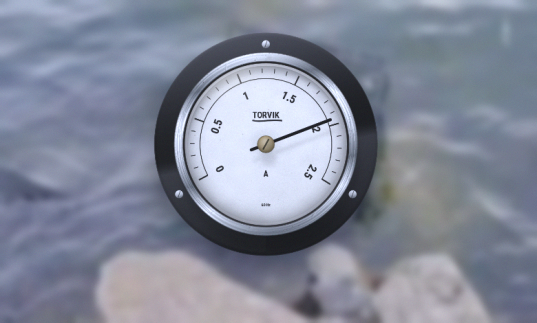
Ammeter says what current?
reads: 1.95 A
